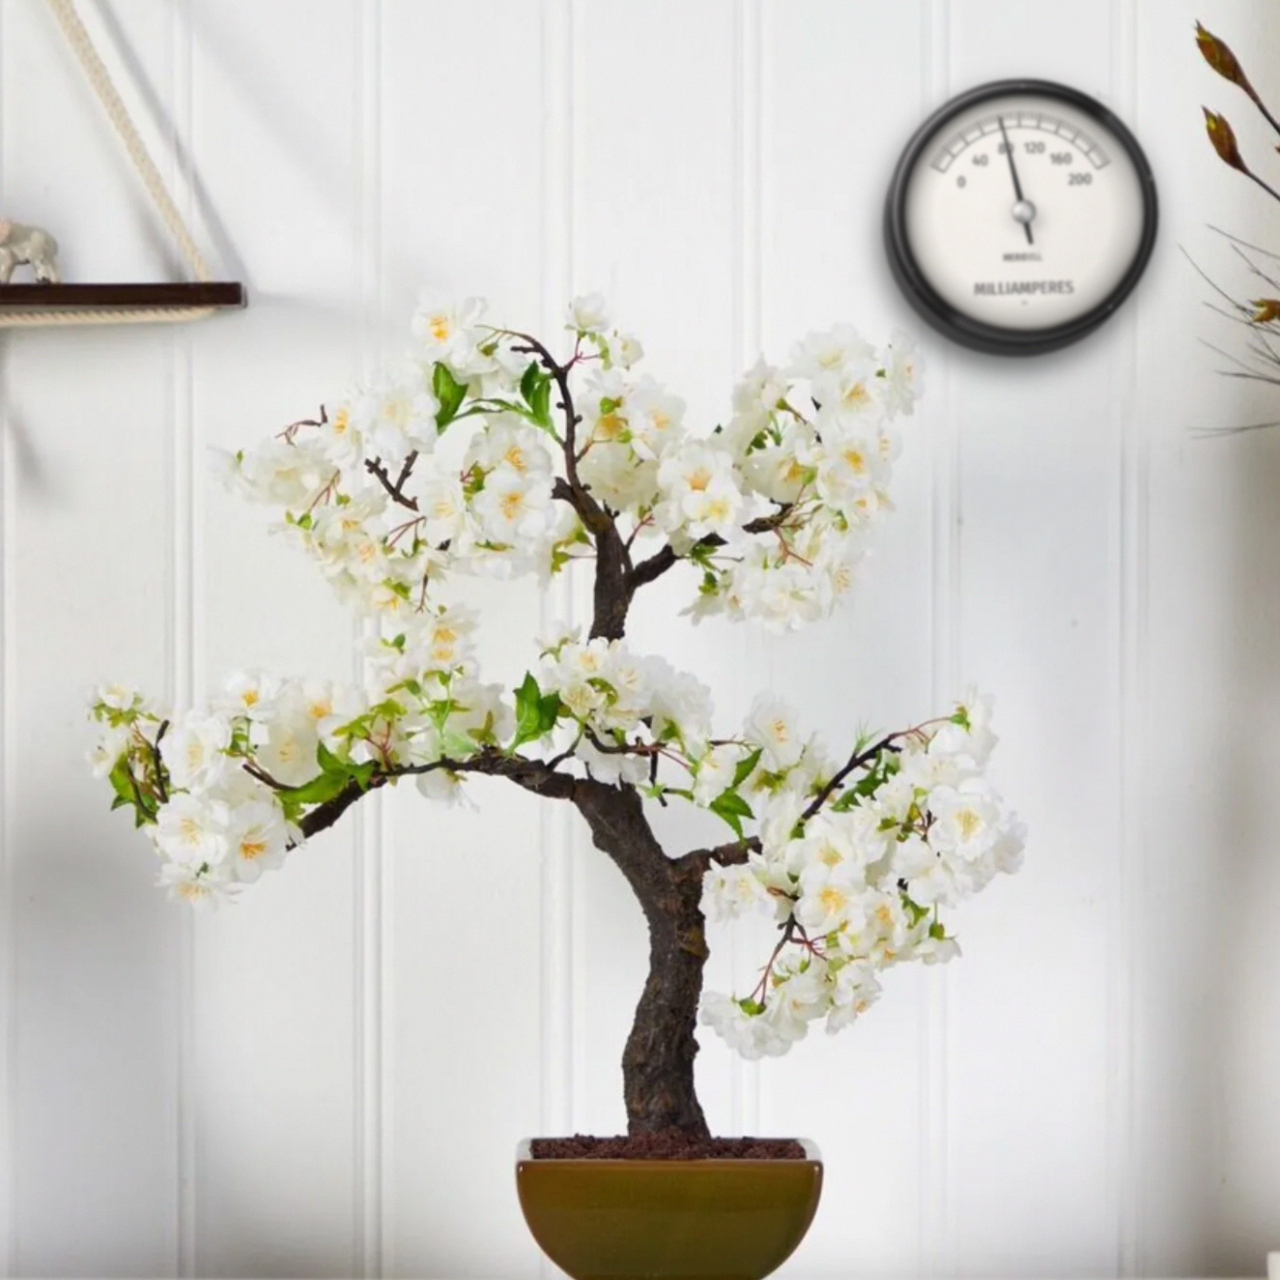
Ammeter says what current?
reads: 80 mA
